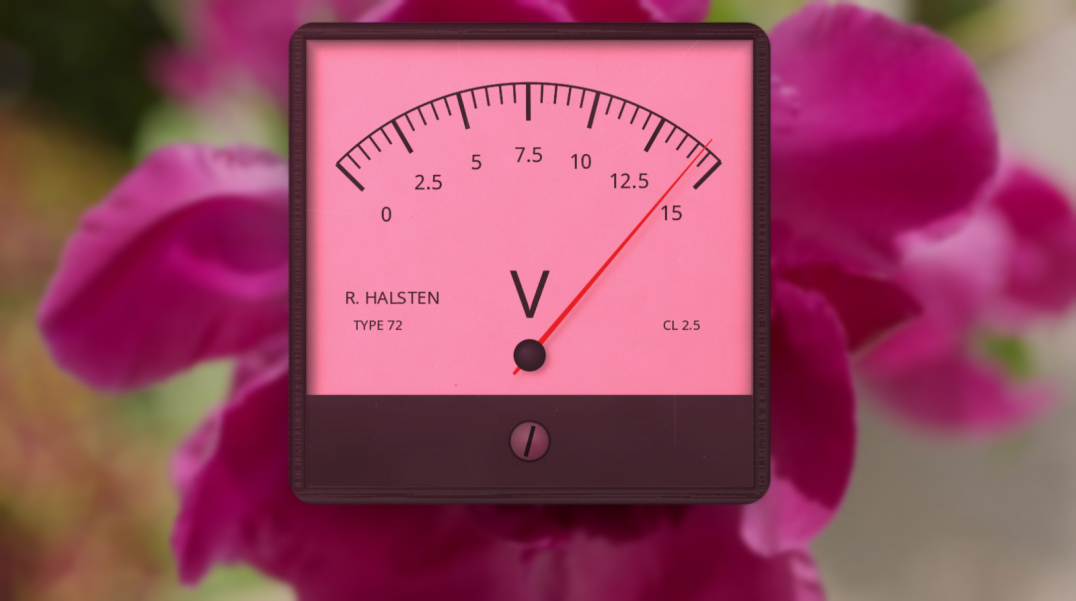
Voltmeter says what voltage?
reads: 14.25 V
